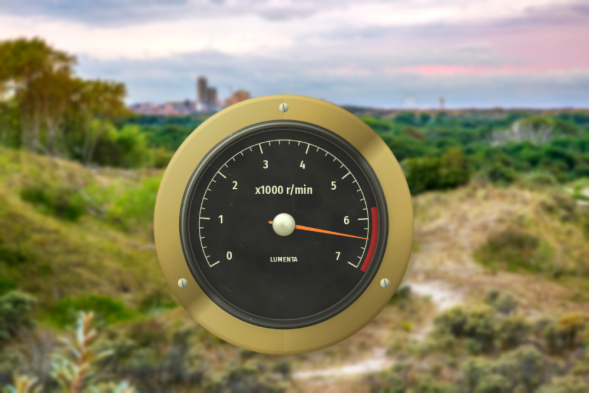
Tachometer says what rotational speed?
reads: 6400 rpm
